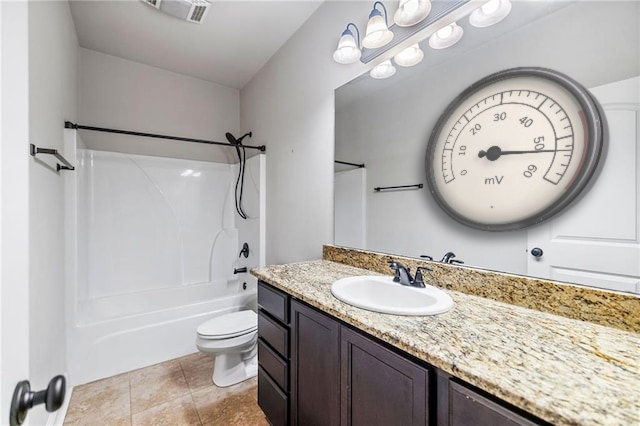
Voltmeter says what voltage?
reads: 53 mV
